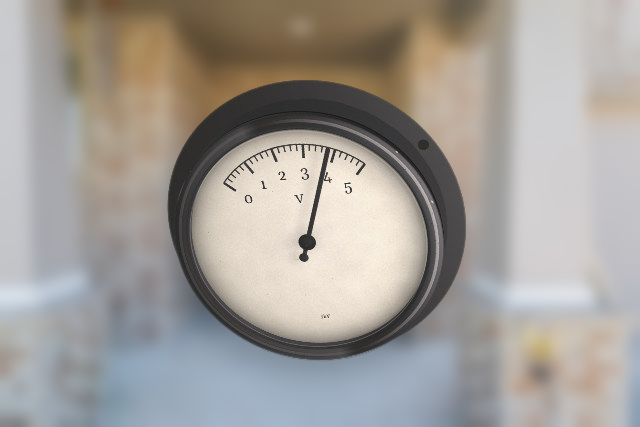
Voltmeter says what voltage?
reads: 3.8 V
